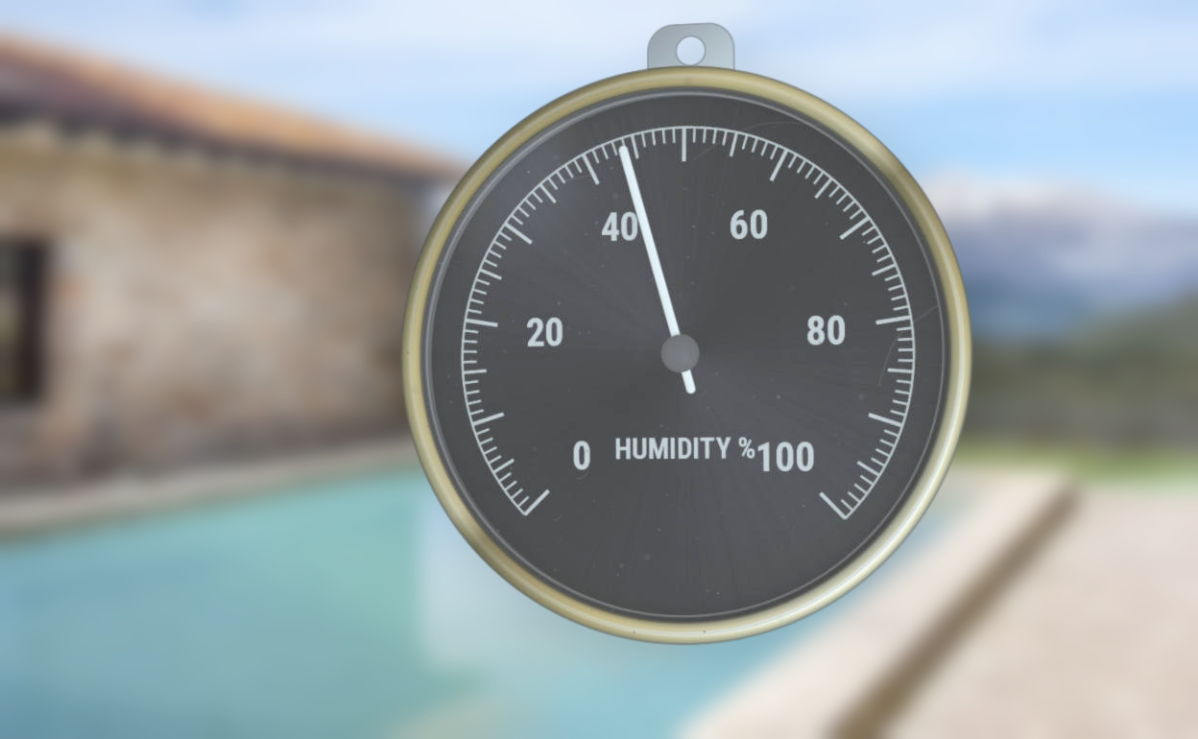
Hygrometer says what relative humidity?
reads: 44 %
